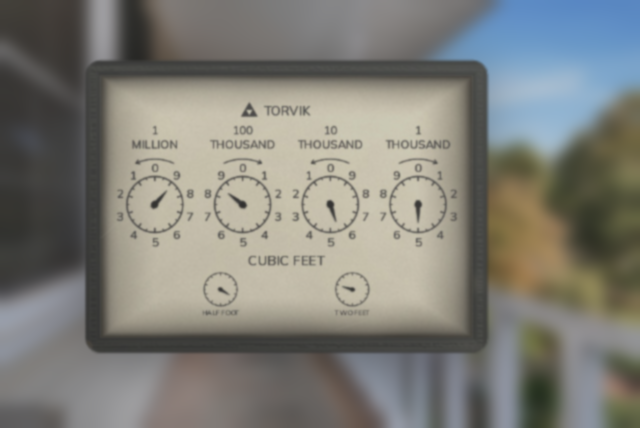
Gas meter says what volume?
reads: 885500 ft³
